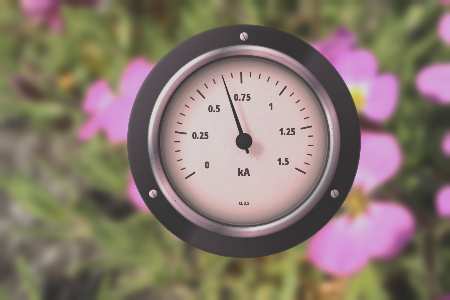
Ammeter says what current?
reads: 0.65 kA
